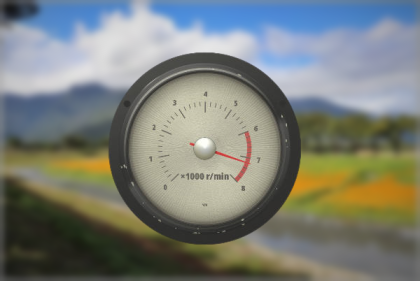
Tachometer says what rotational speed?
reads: 7200 rpm
